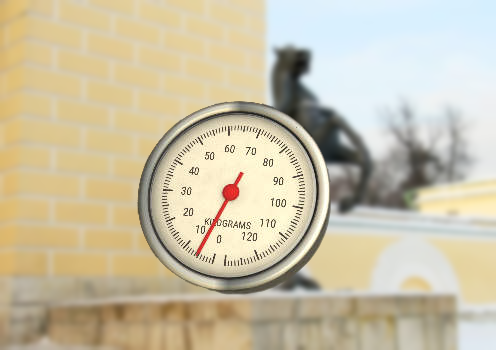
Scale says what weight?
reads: 5 kg
